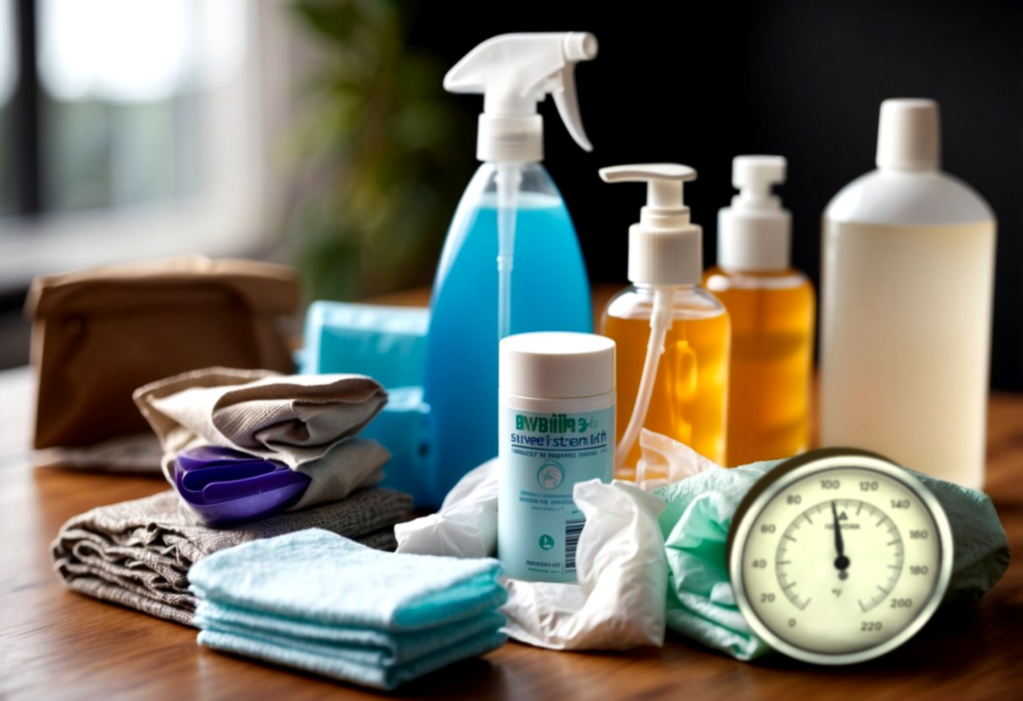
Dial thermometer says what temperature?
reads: 100 °F
